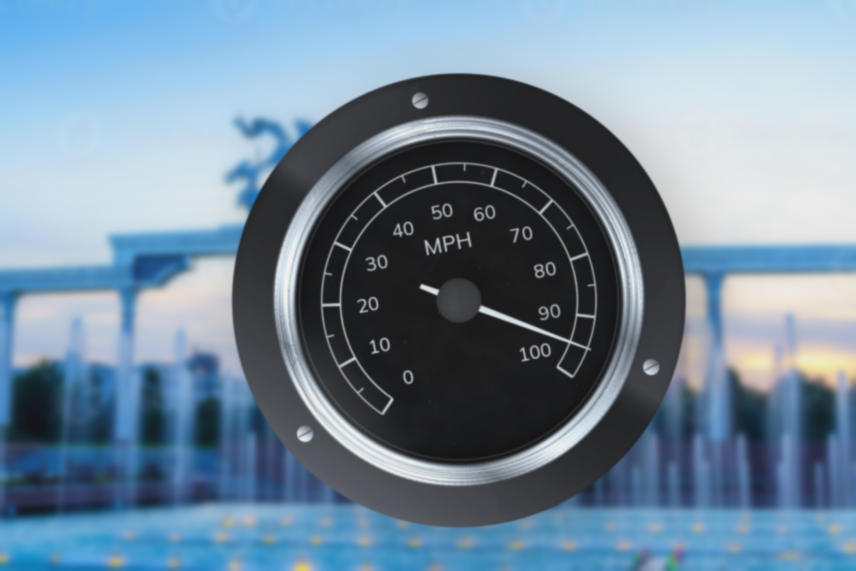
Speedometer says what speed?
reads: 95 mph
